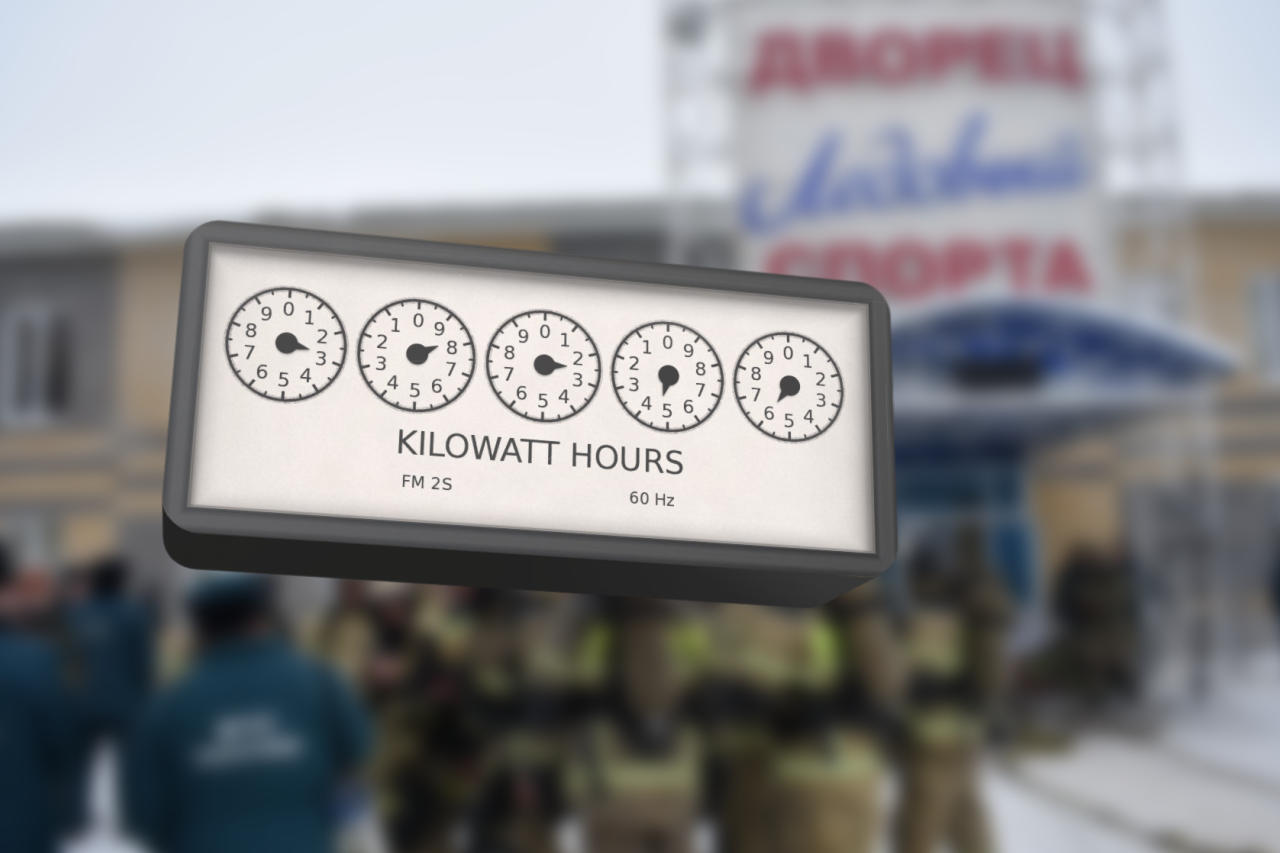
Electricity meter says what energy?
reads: 28246 kWh
